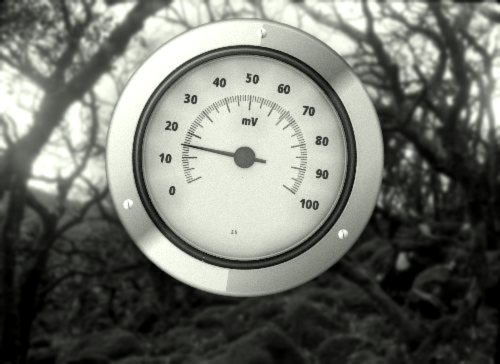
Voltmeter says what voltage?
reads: 15 mV
